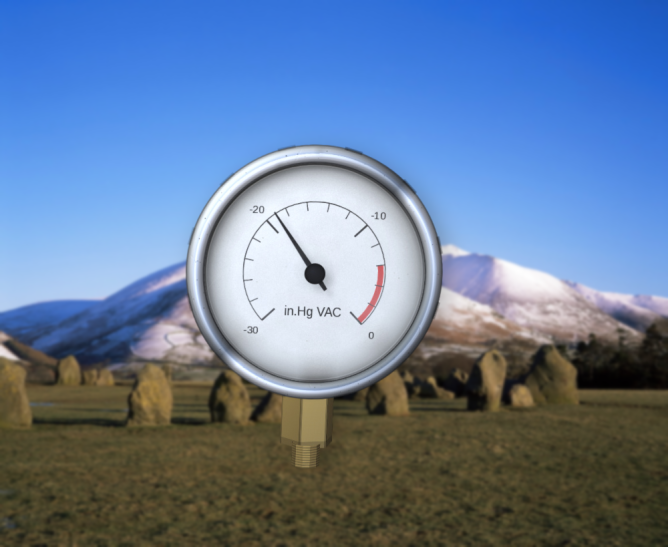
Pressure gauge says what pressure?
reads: -19 inHg
